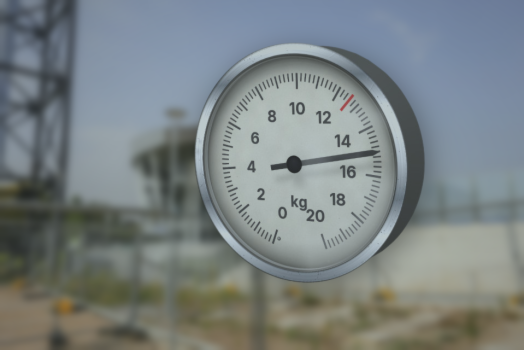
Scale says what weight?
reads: 15 kg
